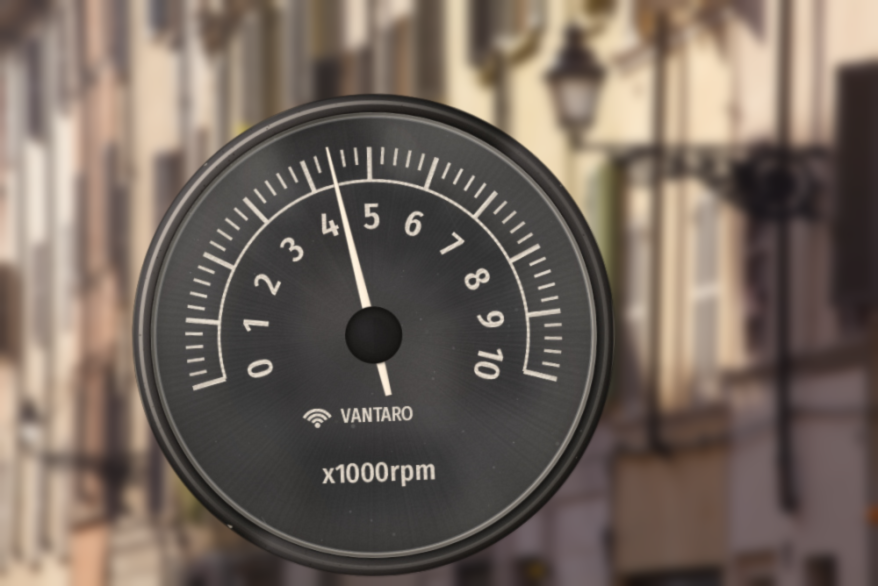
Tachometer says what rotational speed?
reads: 4400 rpm
